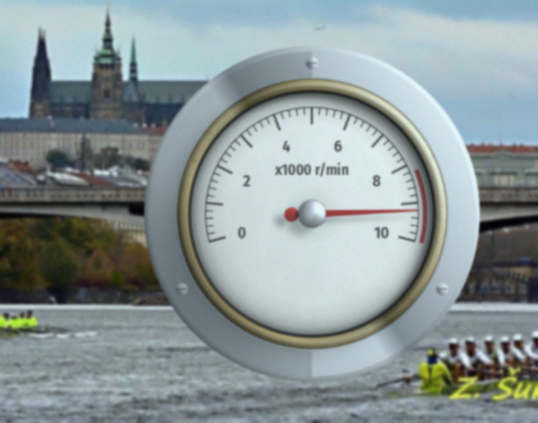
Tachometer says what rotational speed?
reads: 9200 rpm
